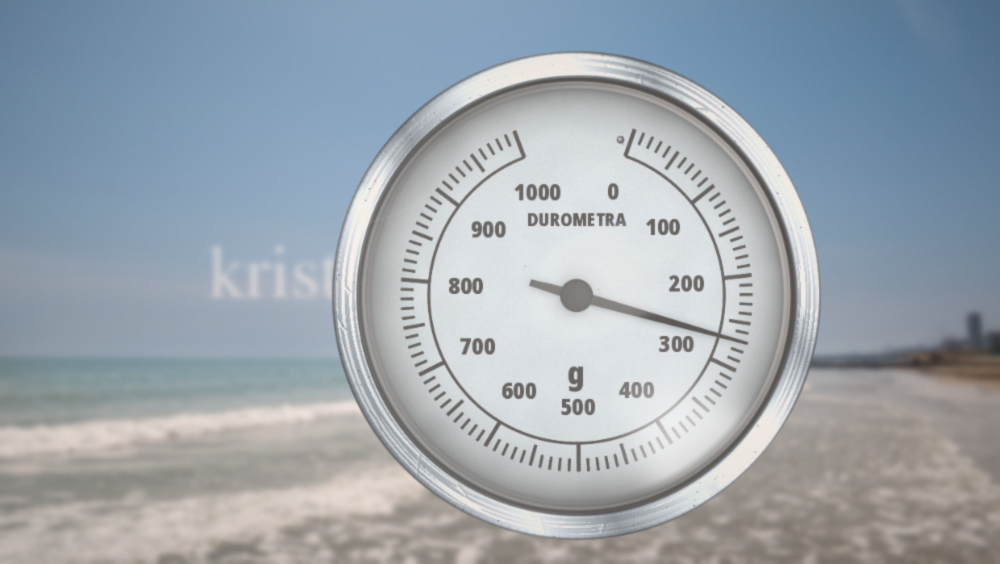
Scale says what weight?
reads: 270 g
